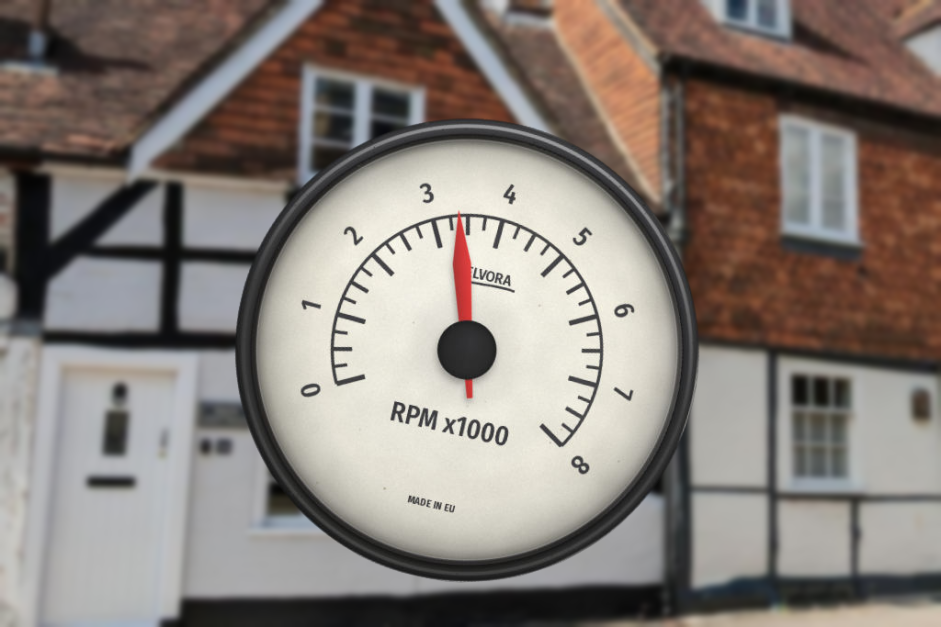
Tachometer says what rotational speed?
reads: 3375 rpm
